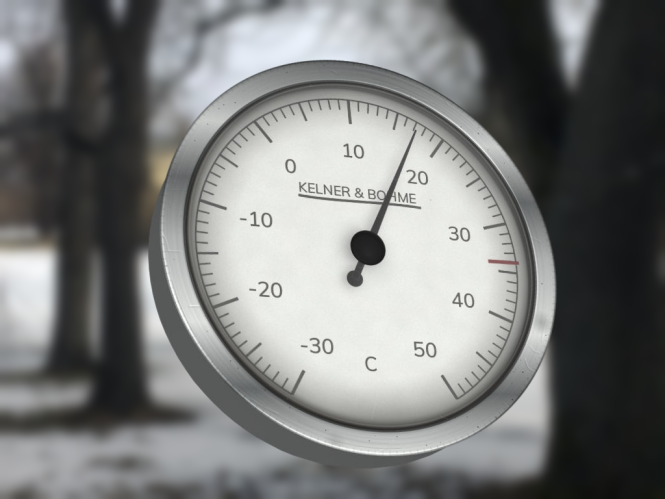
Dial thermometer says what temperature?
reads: 17 °C
